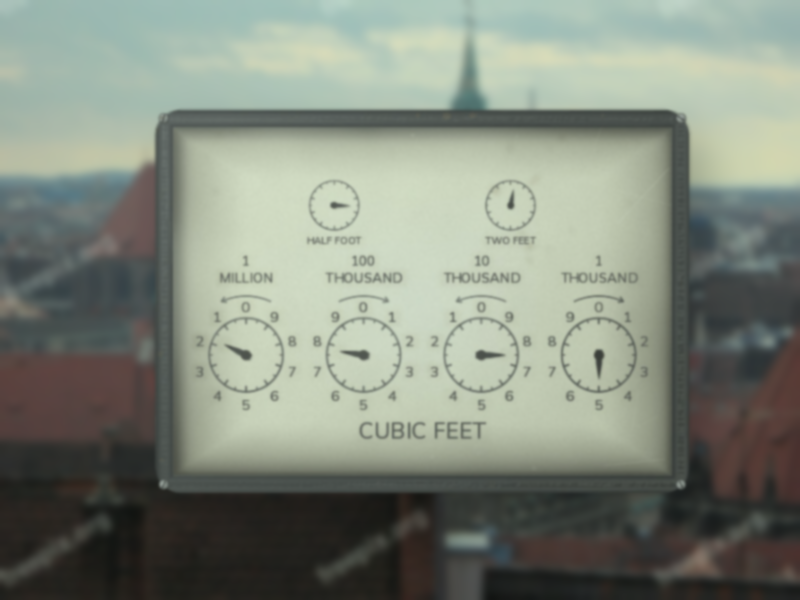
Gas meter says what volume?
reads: 177500 ft³
